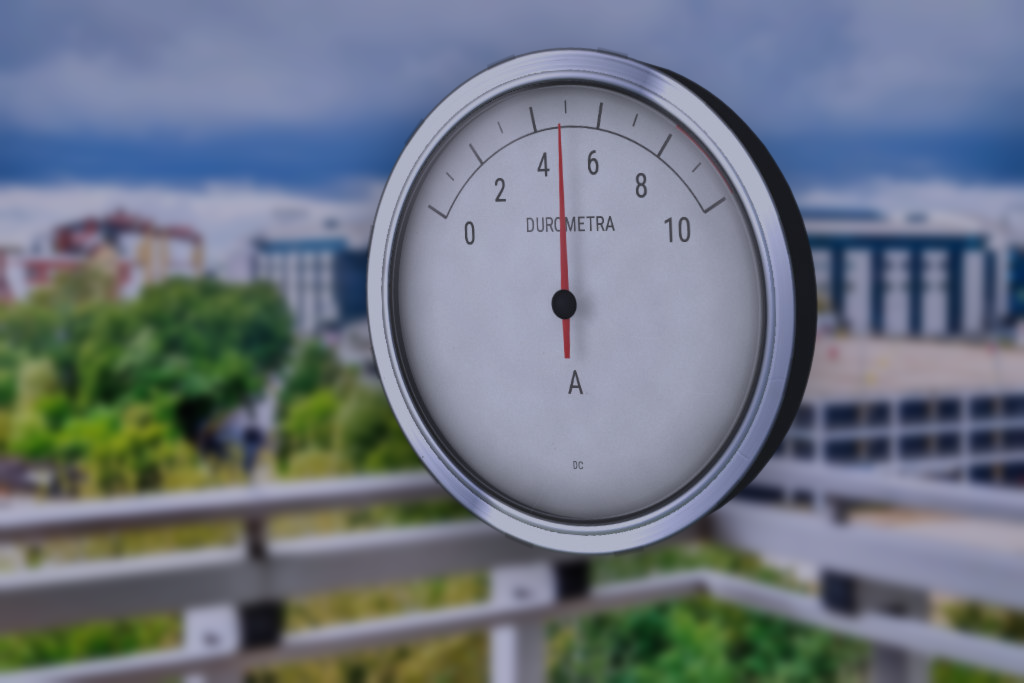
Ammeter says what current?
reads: 5 A
